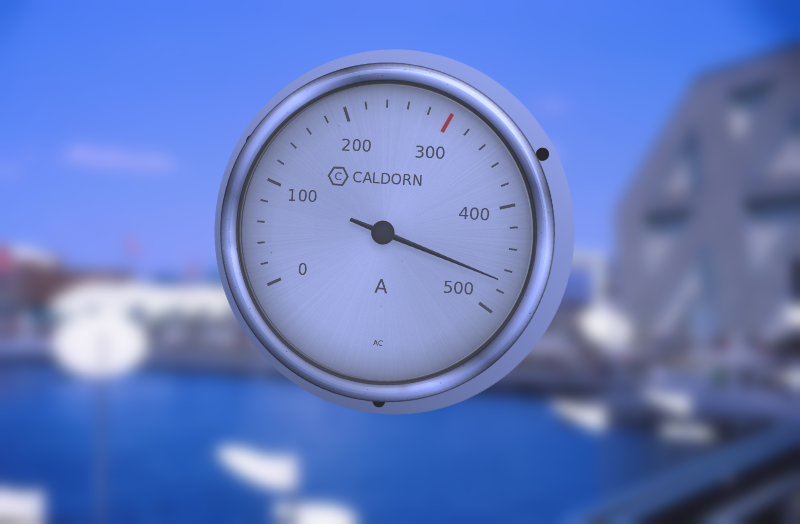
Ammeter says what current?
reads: 470 A
